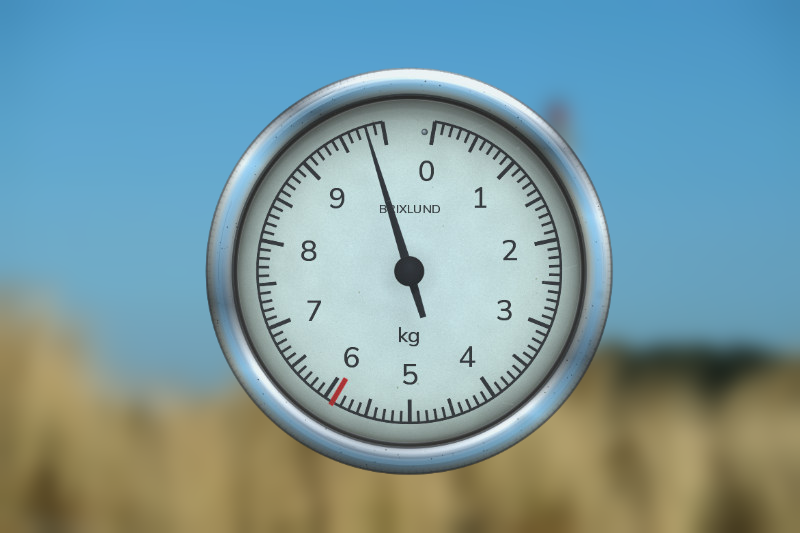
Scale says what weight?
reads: 9.8 kg
